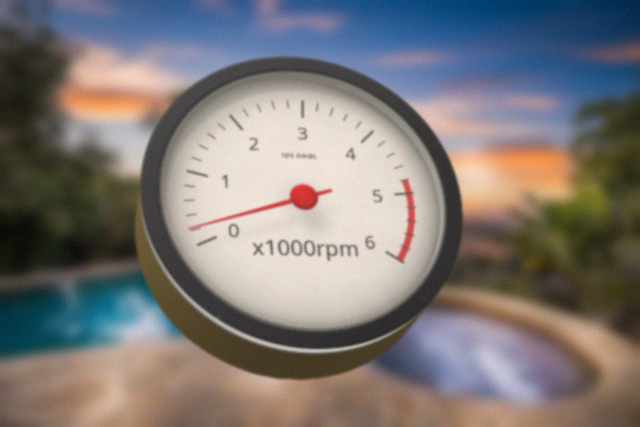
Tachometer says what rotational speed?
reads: 200 rpm
